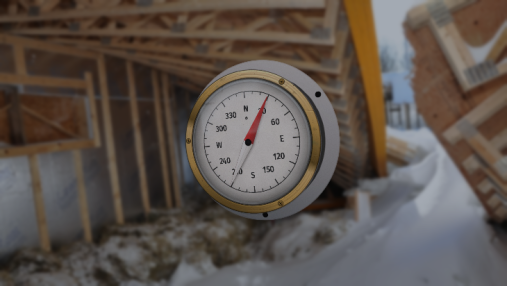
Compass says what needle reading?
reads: 30 °
